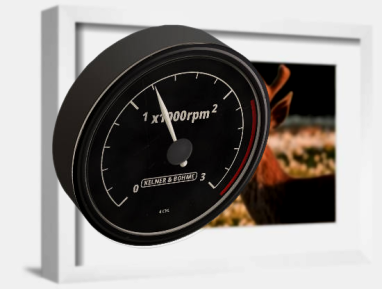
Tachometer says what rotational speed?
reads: 1200 rpm
